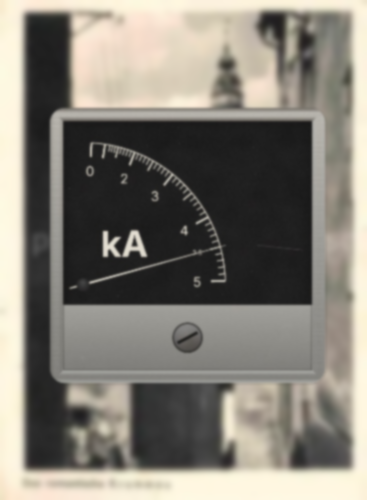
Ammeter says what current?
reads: 4.5 kA
